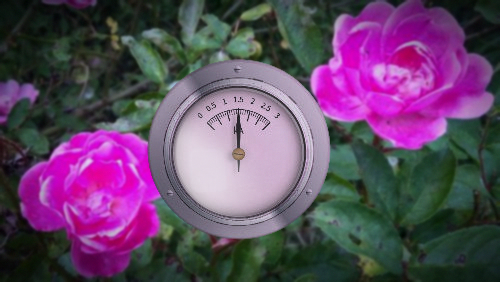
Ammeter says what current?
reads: 1.5 kA
